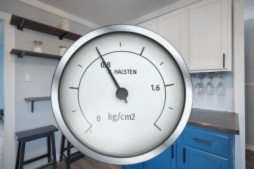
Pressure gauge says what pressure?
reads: 0.8 kg/cm²
